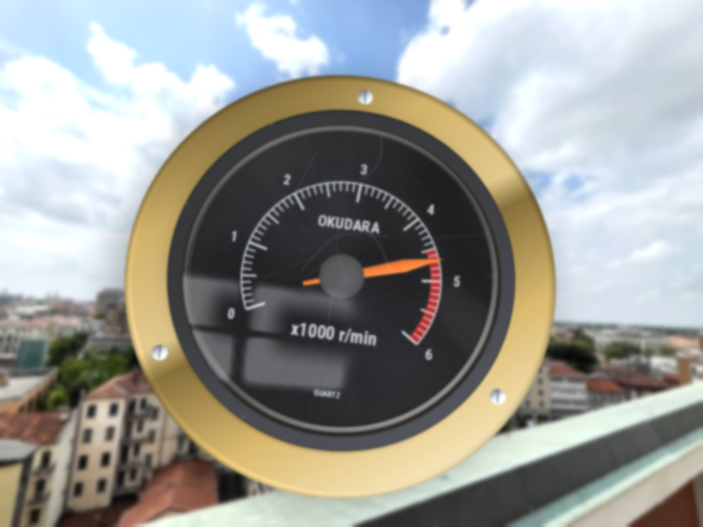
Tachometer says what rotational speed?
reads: 4700 rpm
